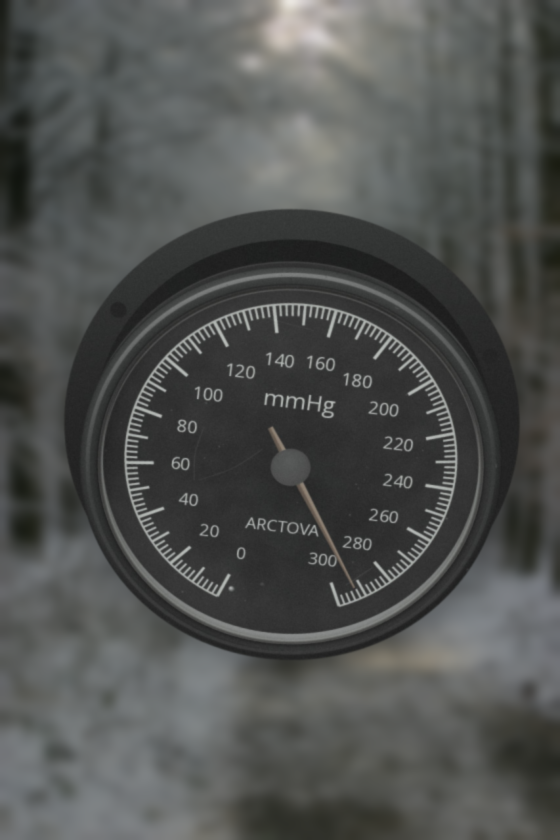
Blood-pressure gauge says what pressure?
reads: 292 mmHg
